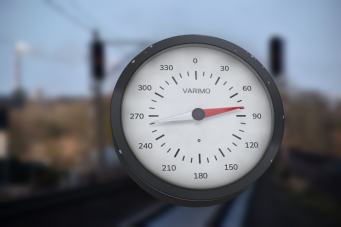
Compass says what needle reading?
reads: 80 °
